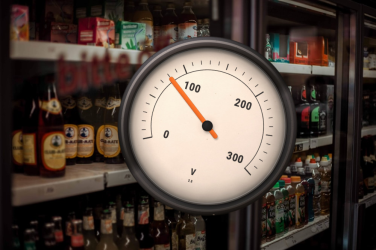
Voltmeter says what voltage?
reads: 80 V
